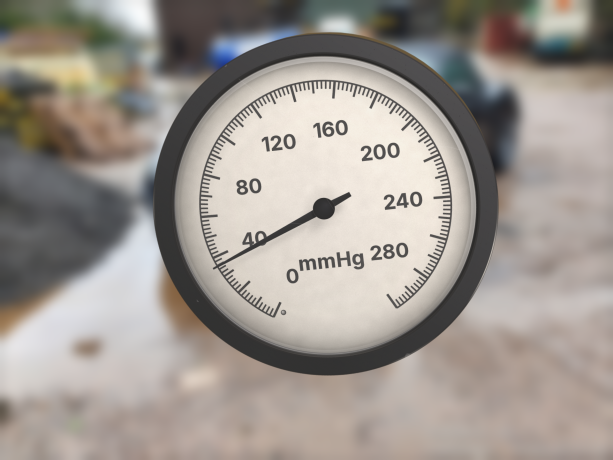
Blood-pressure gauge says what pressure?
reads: 36 mmHg
